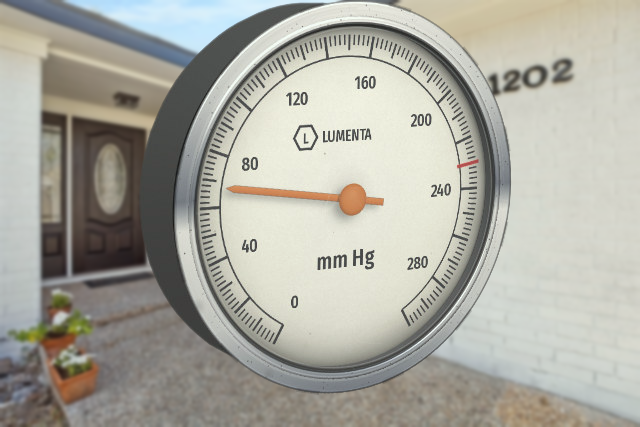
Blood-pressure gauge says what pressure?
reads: 68 mmHg
